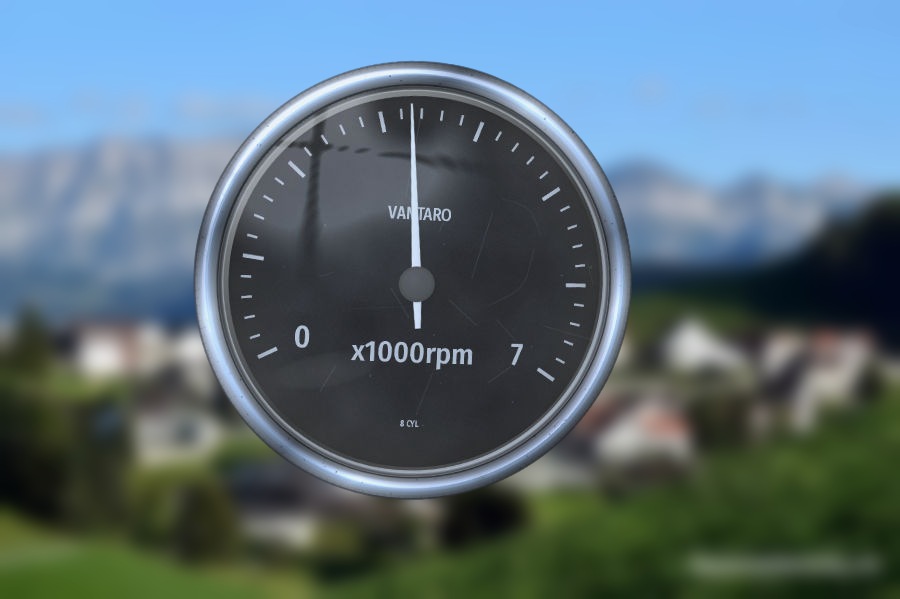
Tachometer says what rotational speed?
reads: 3300 rpm
